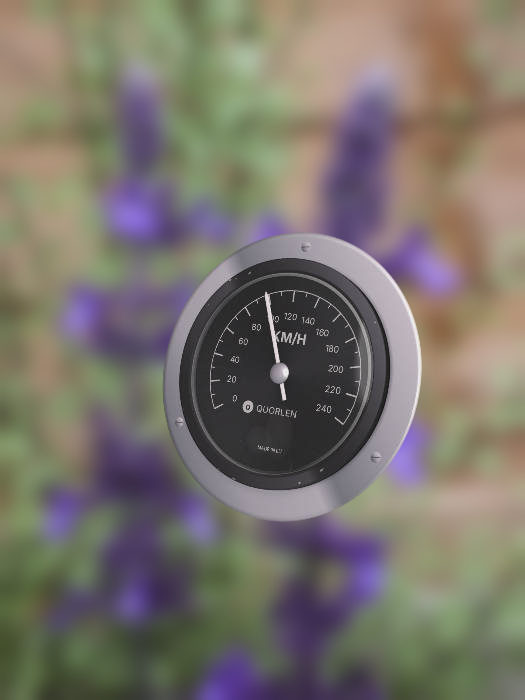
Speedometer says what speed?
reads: 100 km/h
